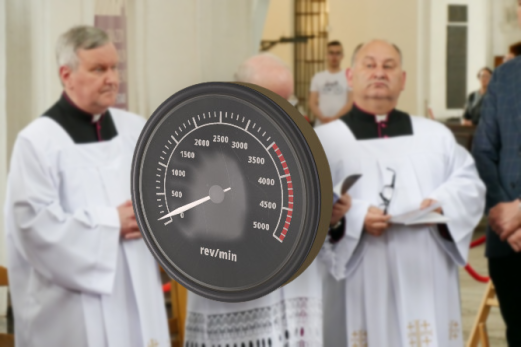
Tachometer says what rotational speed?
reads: 100 rpm
